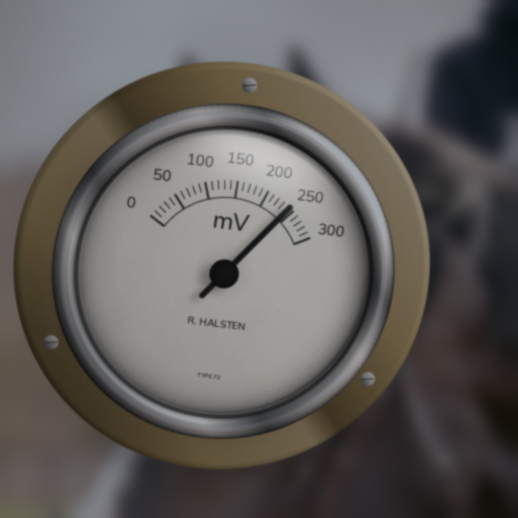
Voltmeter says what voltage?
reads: 240 mV
